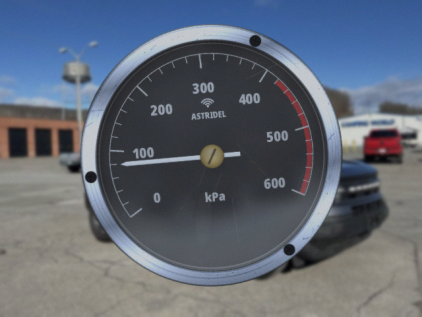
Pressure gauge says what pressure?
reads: 80 kPa
